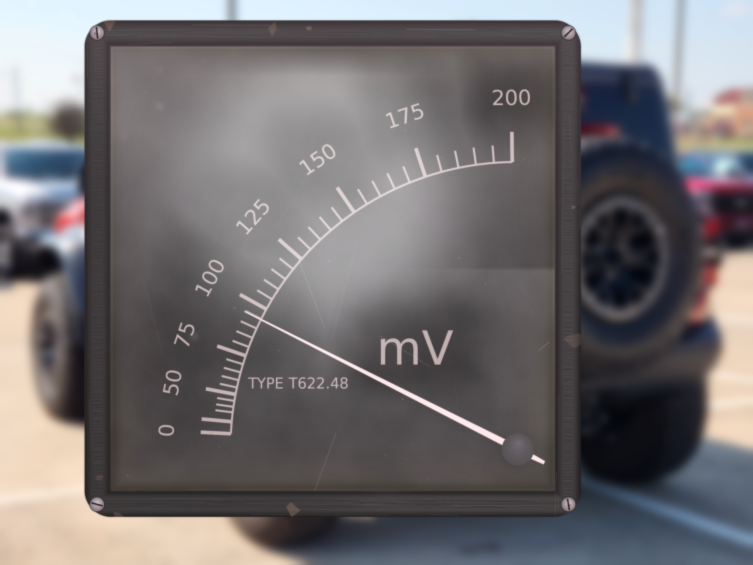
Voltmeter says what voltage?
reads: 95 mV
